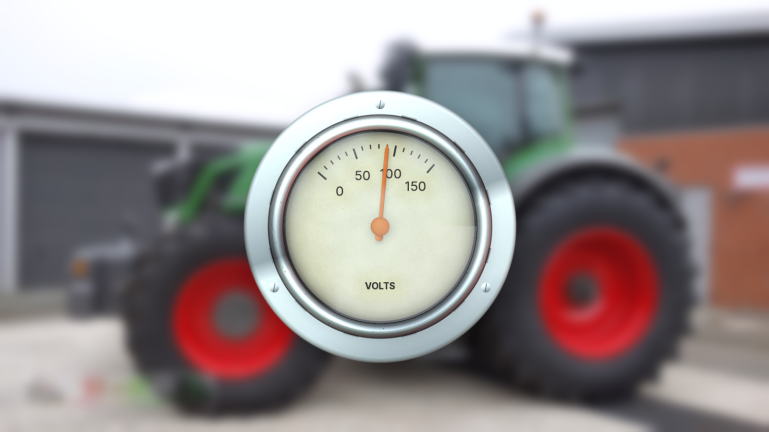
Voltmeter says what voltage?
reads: 90 V
